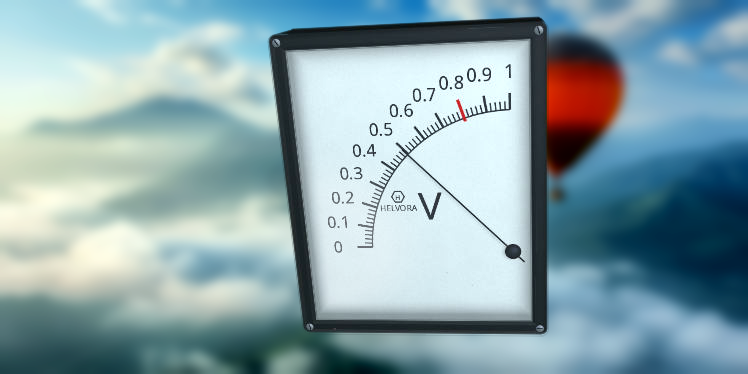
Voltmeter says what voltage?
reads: 0.5 V
